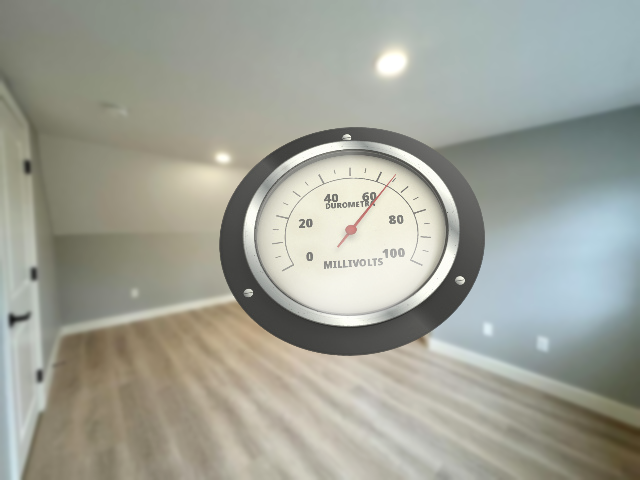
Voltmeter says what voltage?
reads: 65 mV
